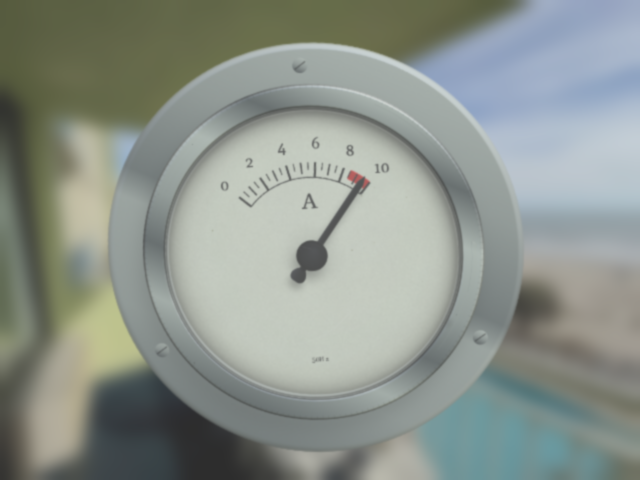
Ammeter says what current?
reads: 9.5 A
